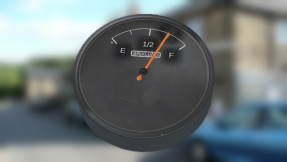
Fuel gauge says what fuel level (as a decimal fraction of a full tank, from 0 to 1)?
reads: 0.75
